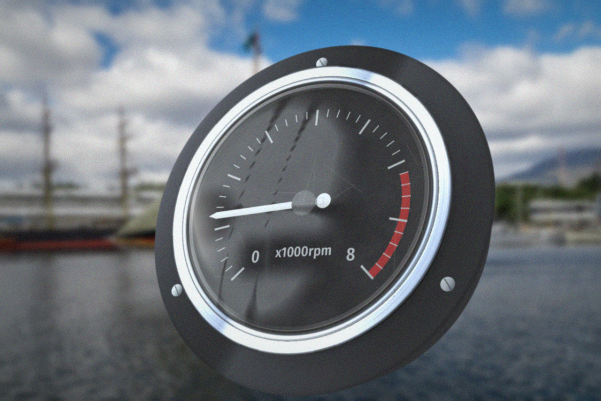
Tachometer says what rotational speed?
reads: 1200 rpm
